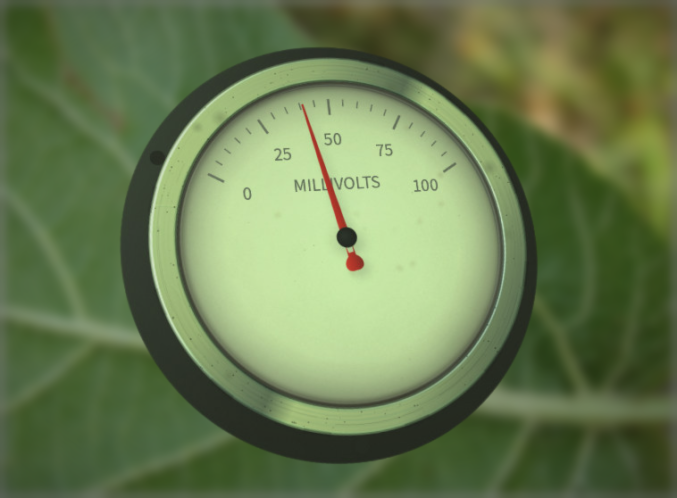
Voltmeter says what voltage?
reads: 40 mV
